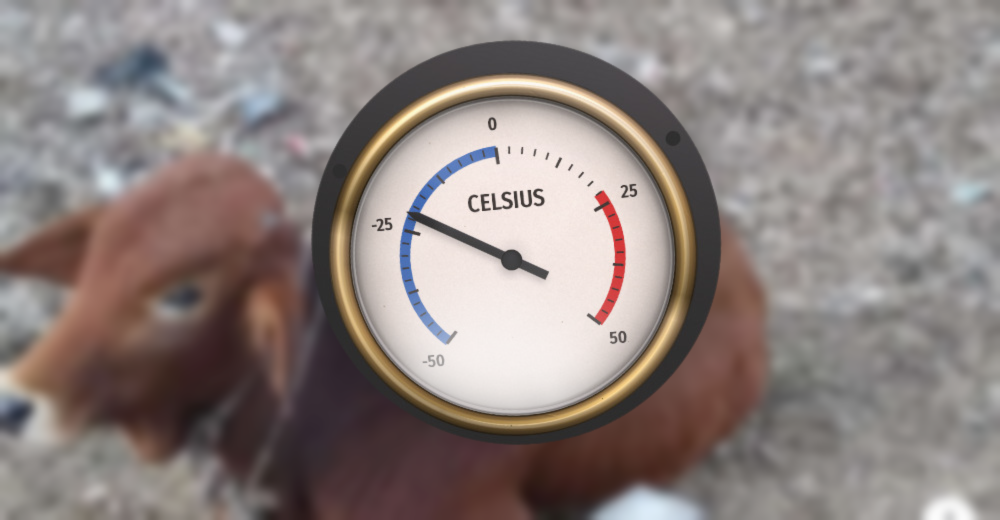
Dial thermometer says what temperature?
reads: -21.25 °C
